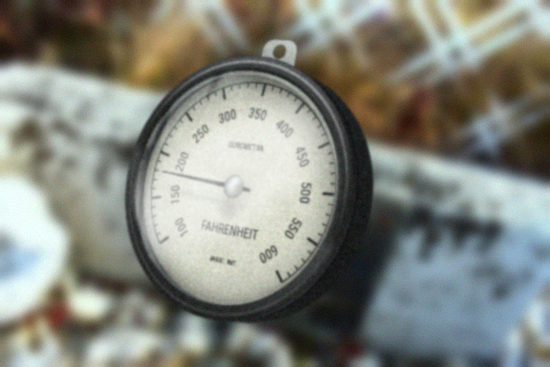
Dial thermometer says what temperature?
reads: 180 °F
